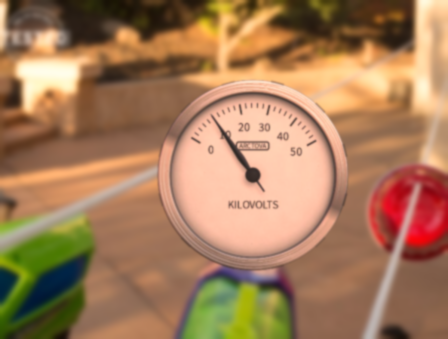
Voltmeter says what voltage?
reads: 10 kV
